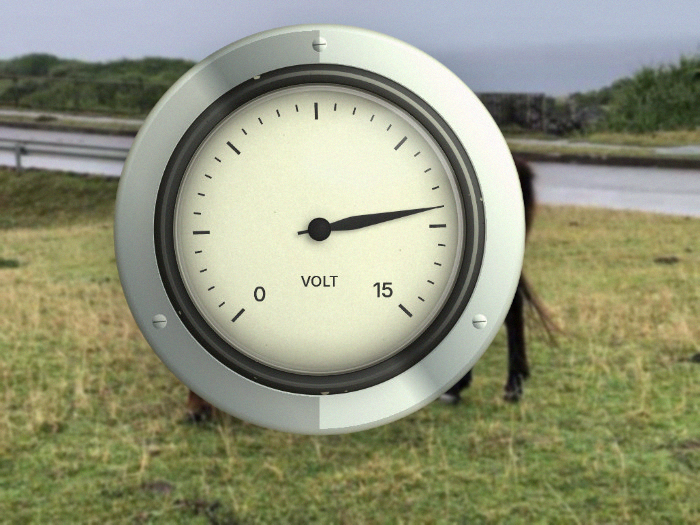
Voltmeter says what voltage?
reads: 12 V
